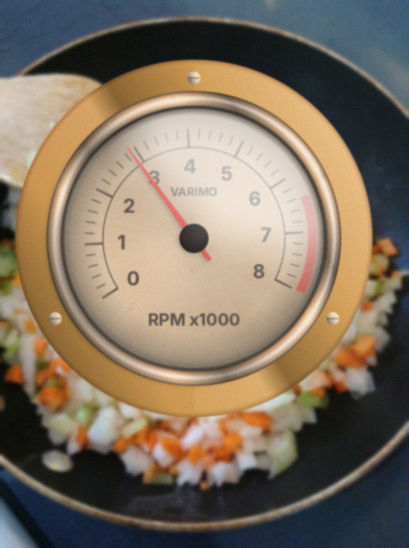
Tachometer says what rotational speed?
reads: 2900 rpm
